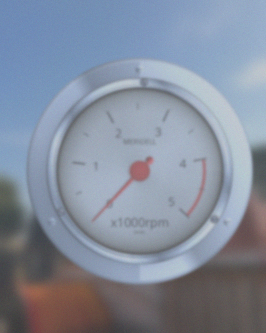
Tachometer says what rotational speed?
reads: 0 rpm
